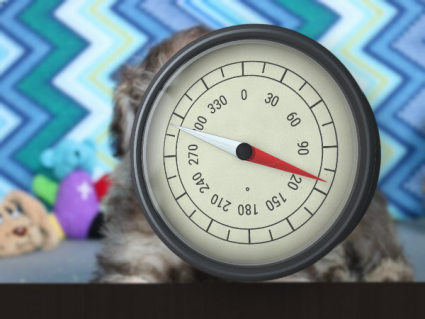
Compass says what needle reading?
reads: 112.5 °
